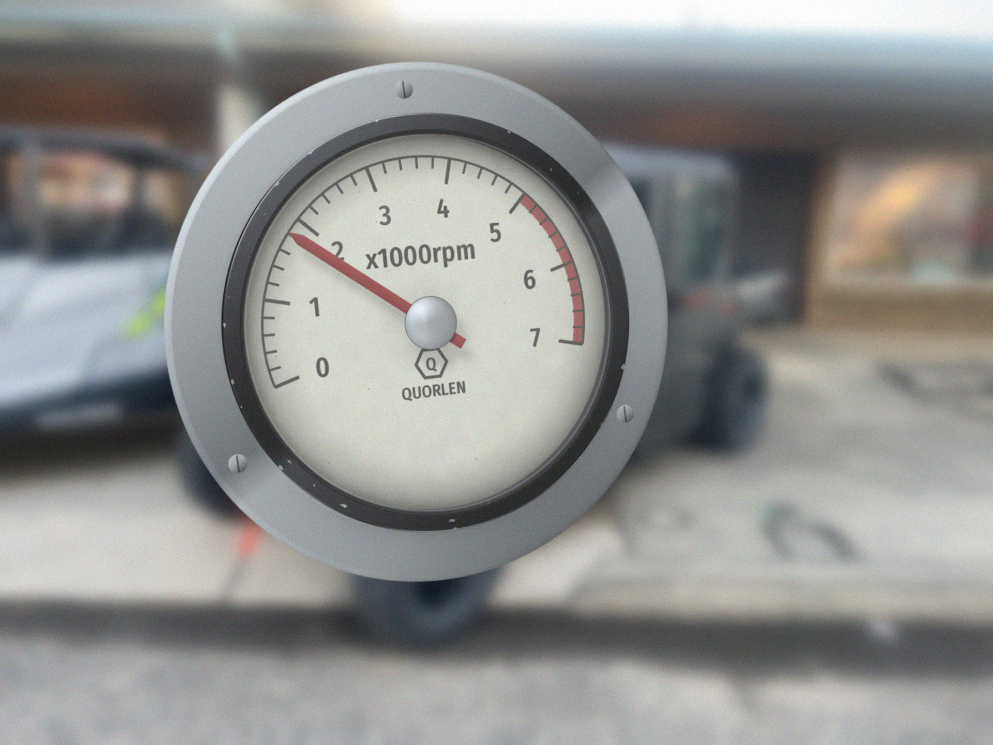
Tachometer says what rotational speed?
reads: 1800 rpm
